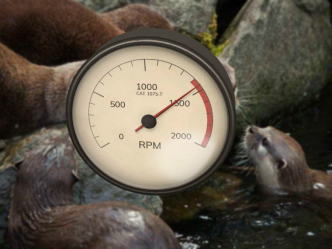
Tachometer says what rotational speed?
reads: 1450 rpm
